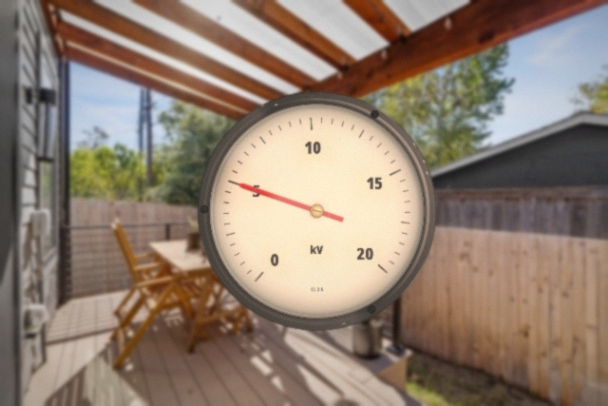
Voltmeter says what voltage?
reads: 5 kV
